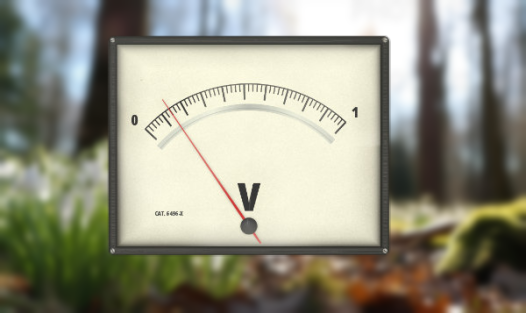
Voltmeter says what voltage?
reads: 0.14 V
